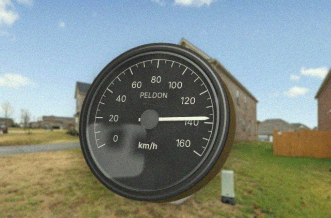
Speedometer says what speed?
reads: 137.5 km/h
